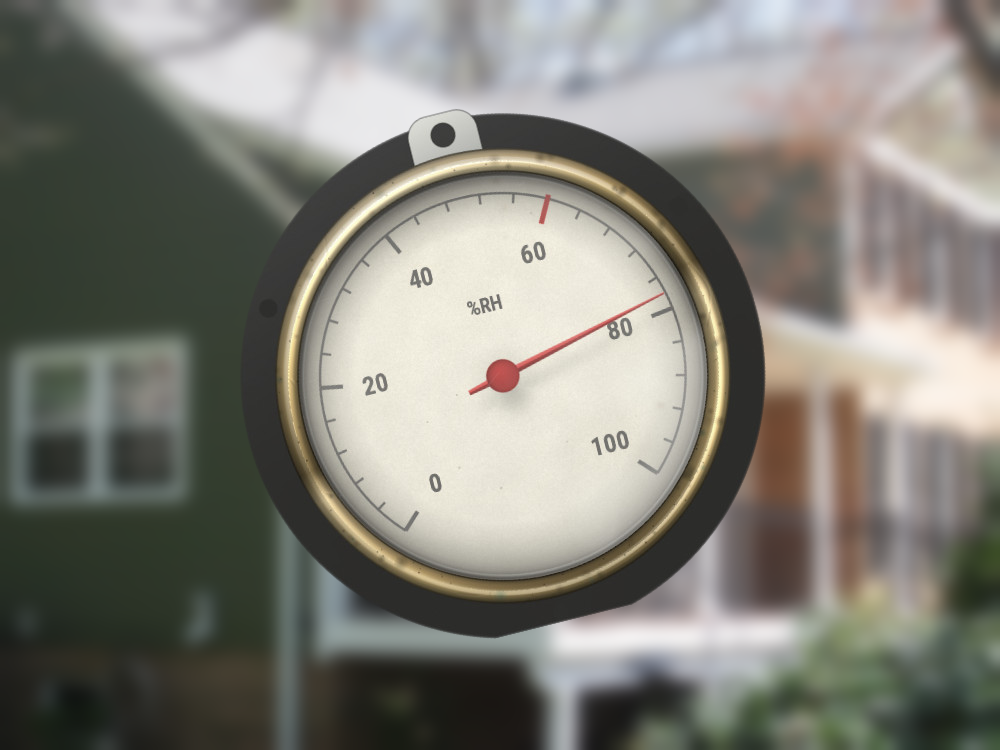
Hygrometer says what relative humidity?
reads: 78 %
